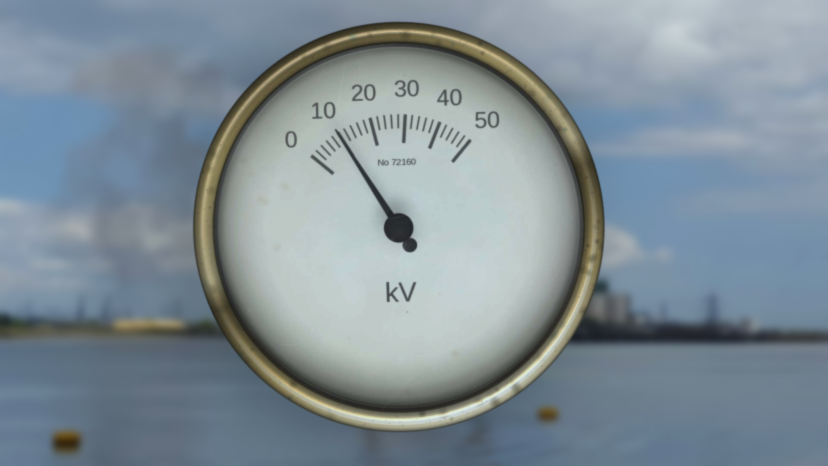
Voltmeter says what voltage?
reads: 10 kV
